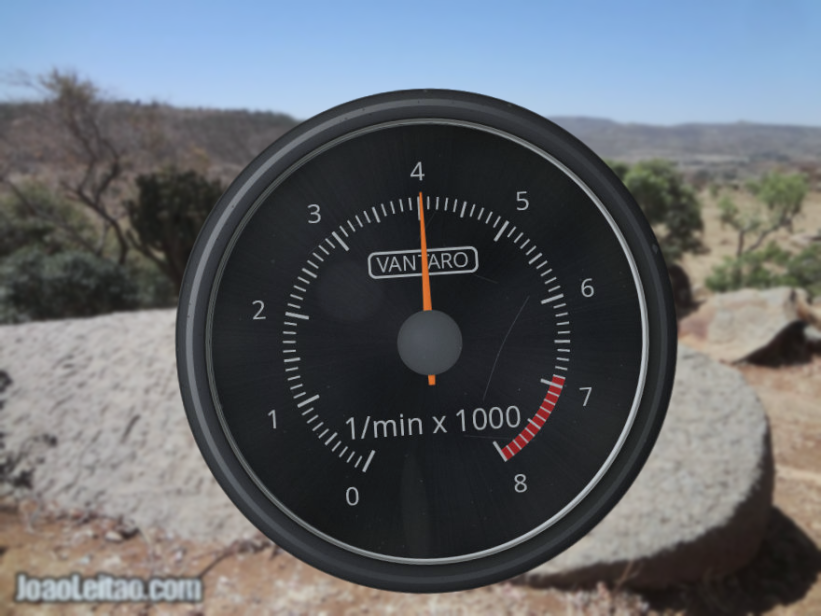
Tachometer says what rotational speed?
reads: 4000 rpm
